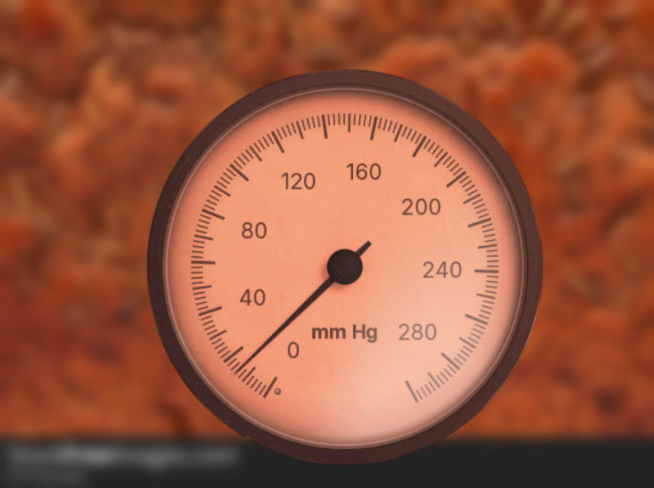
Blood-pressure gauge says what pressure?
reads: 14 mmHg
